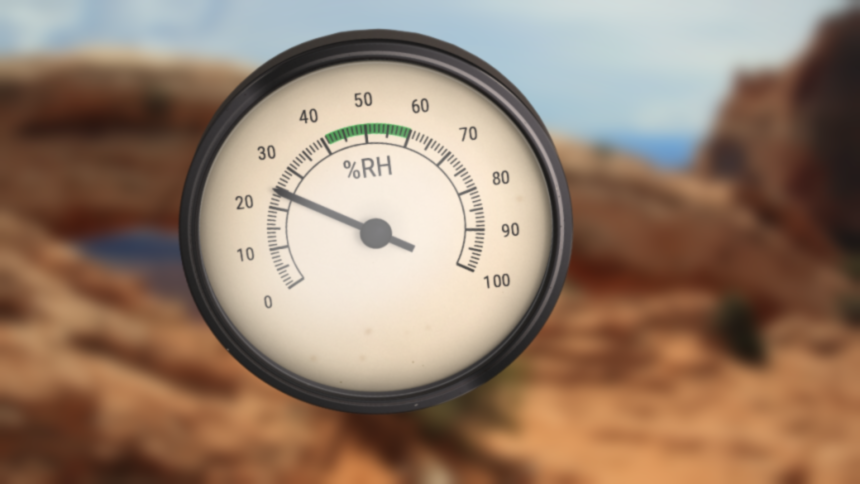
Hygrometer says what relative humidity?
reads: 25 %
